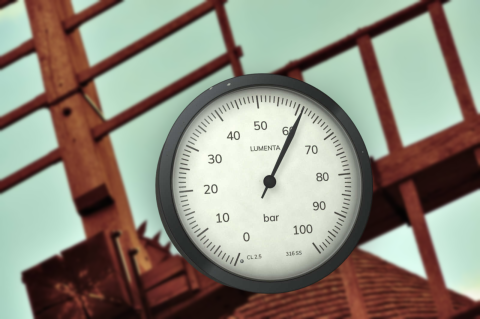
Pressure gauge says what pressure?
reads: 61 bar
